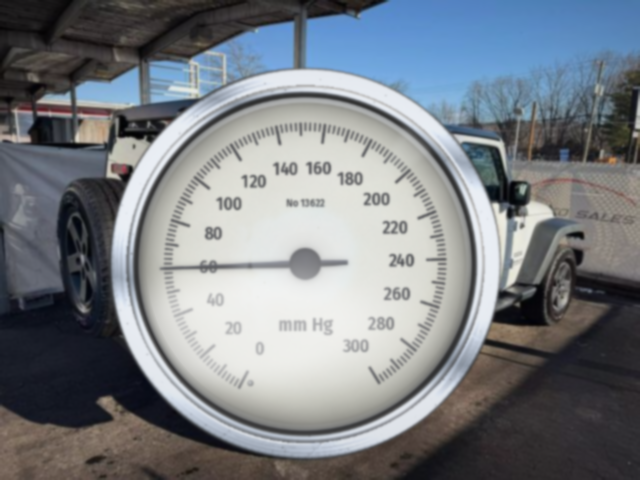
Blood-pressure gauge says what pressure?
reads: 60 mmHg
